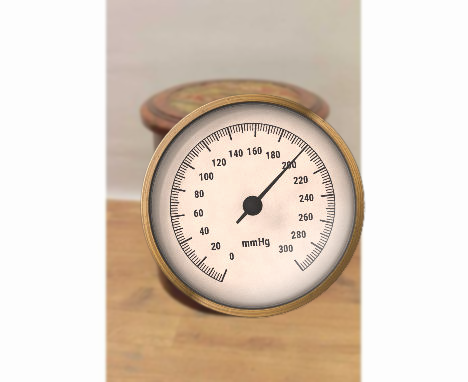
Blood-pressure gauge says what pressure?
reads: 200 mmHg
